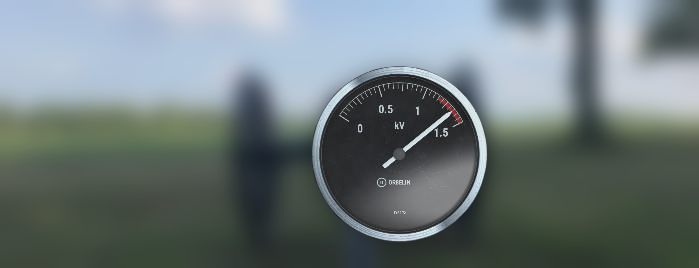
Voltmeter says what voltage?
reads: 1.35 kV
